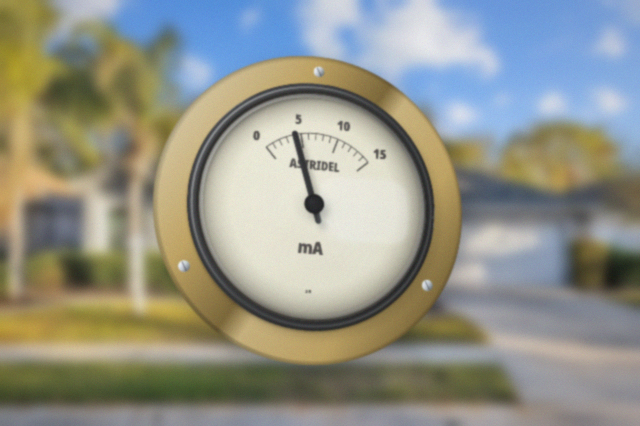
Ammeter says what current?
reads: 4 mA
